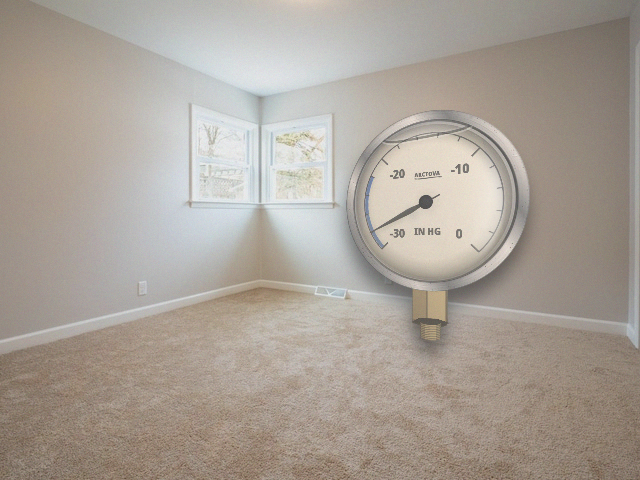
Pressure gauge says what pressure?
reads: -28 inHg
